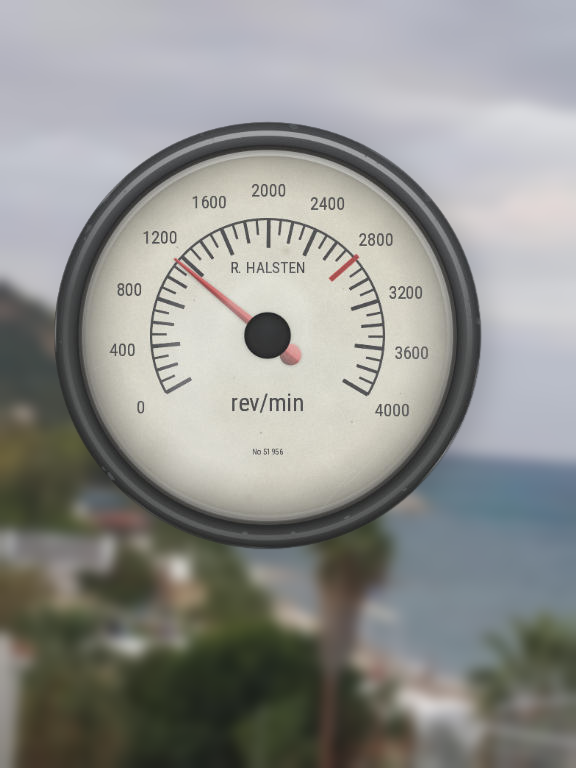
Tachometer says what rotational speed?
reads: 1150 rpm
